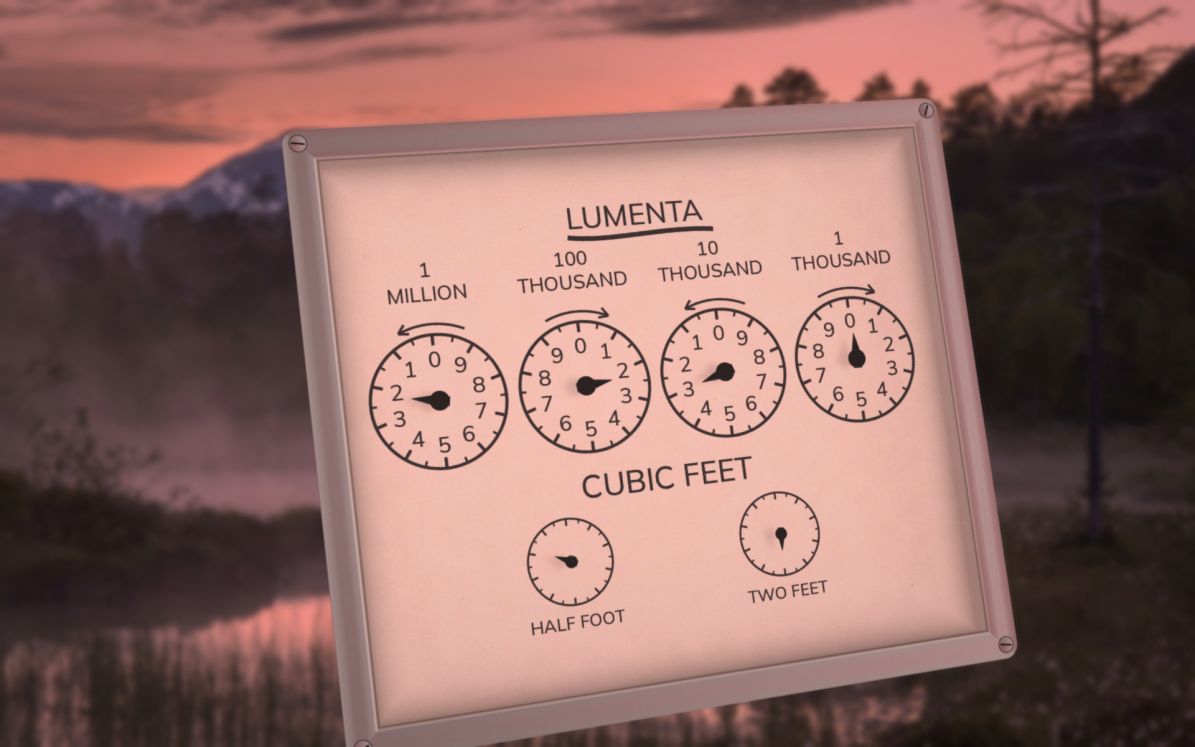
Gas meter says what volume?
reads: 223000 ft³
